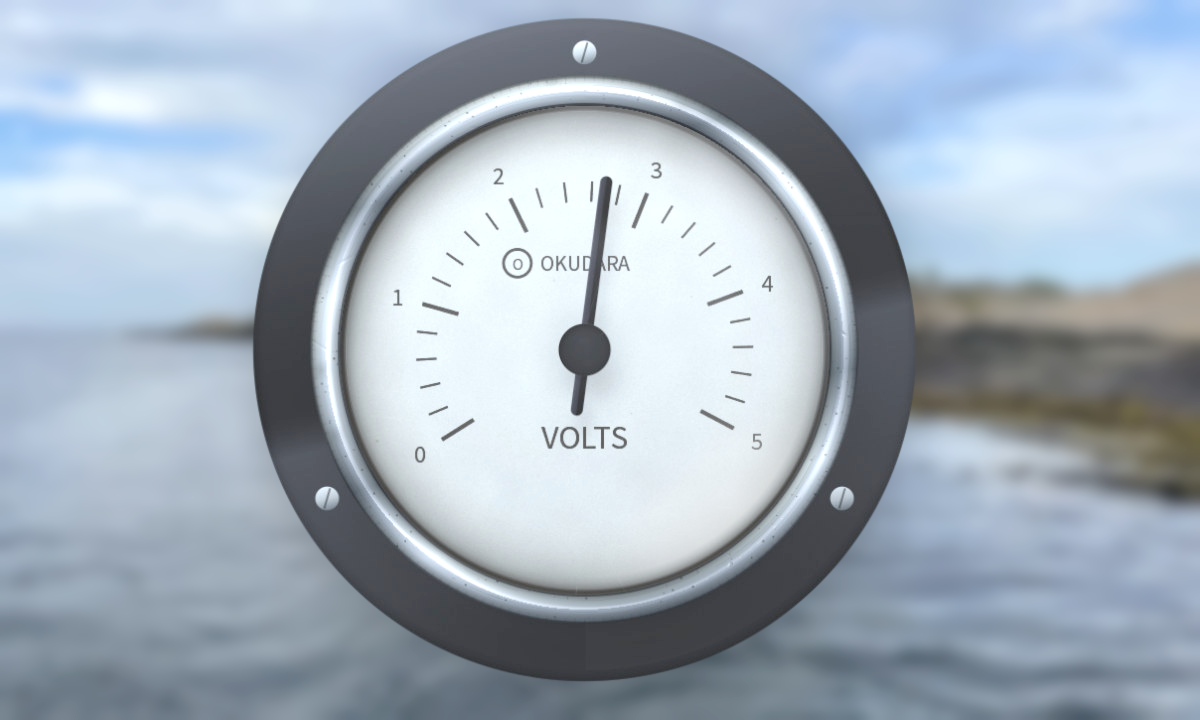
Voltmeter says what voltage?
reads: 2.7 V
